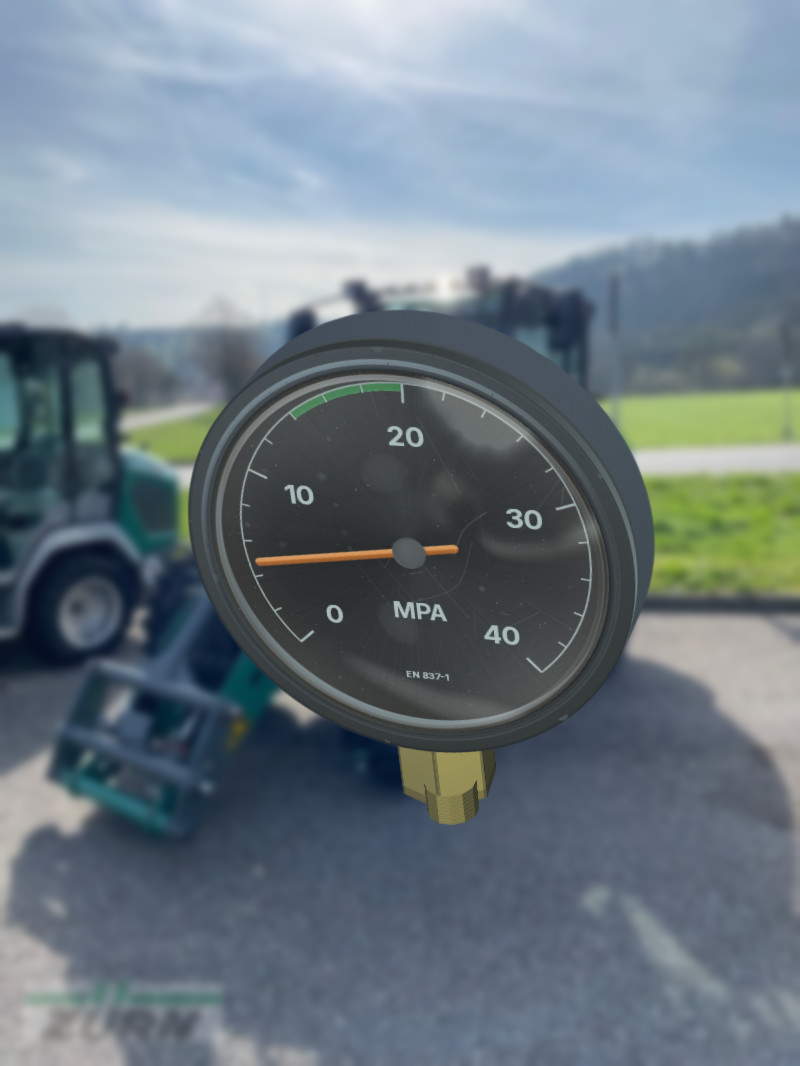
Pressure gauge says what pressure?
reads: 5 MPa
